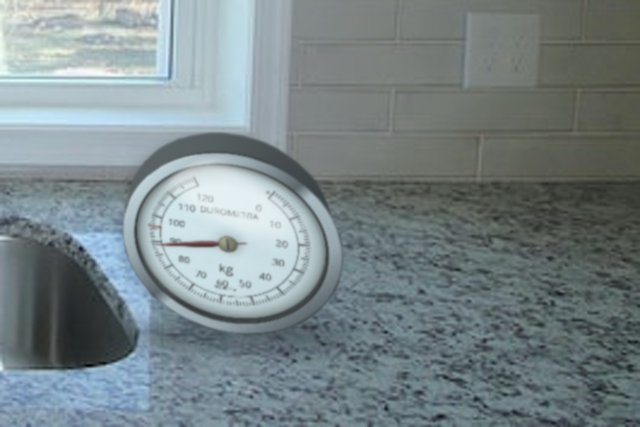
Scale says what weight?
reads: 90 kg
